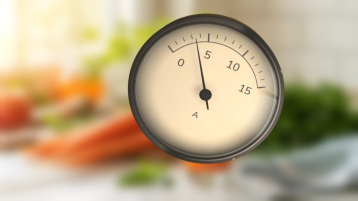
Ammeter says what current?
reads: 3.5 A
